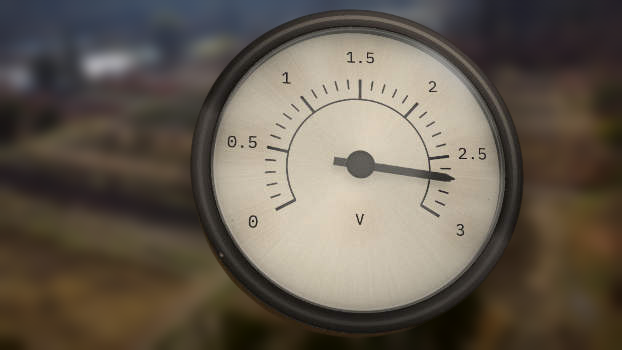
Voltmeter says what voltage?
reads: 2.7 V
